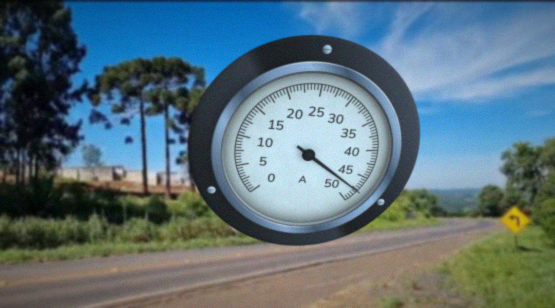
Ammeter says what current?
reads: 47.5 A
